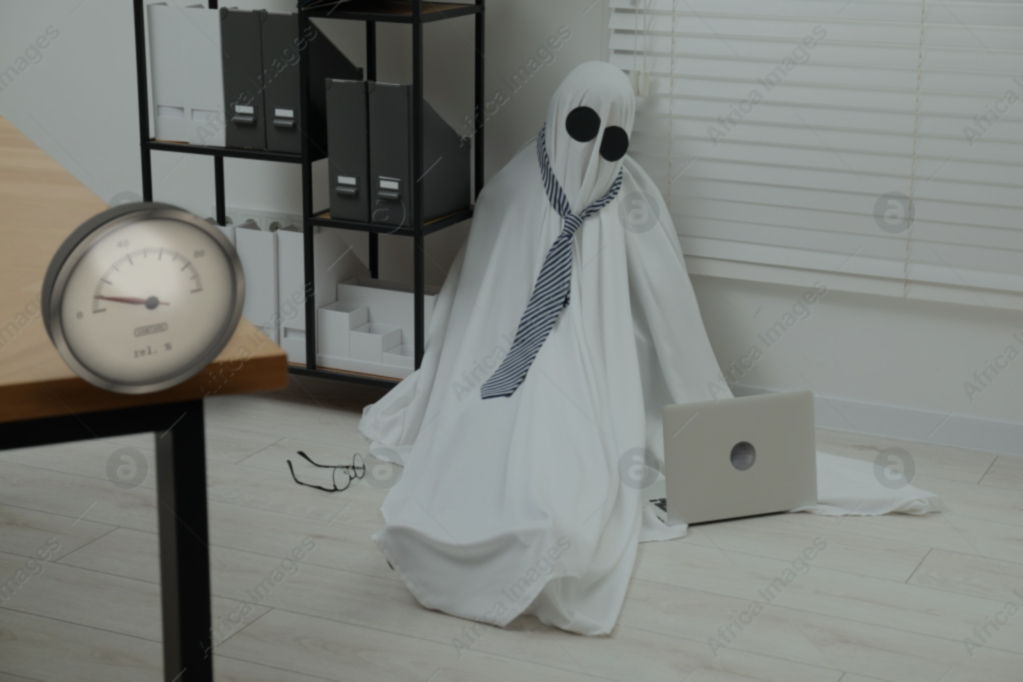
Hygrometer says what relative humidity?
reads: 10 %
